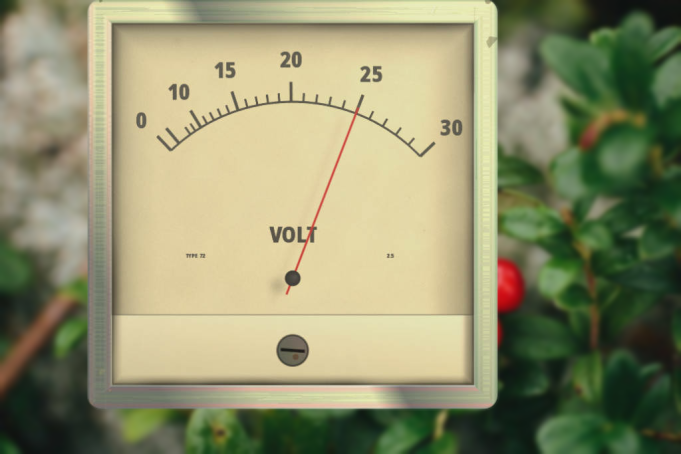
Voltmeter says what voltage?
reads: 25 V
